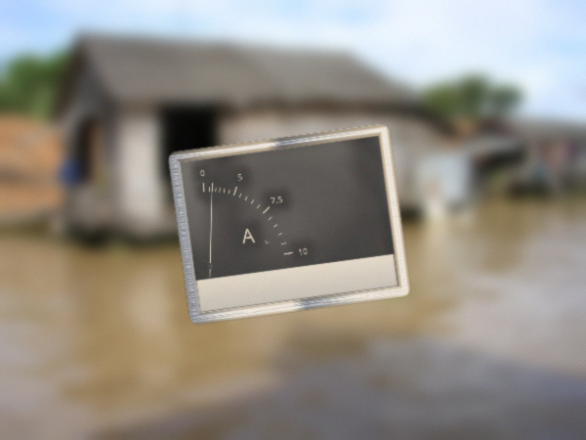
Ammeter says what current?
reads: 2.5 A
